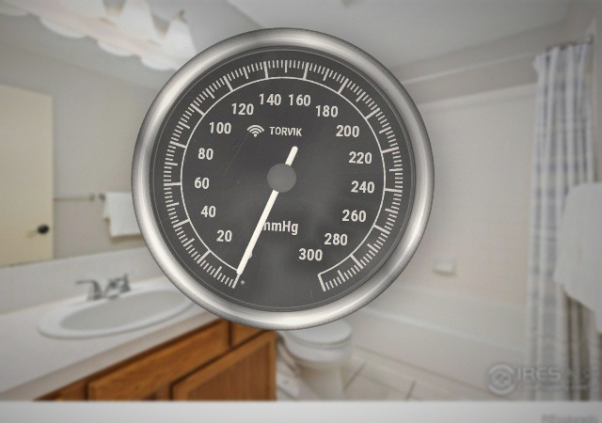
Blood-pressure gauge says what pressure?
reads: 0 mmHg
